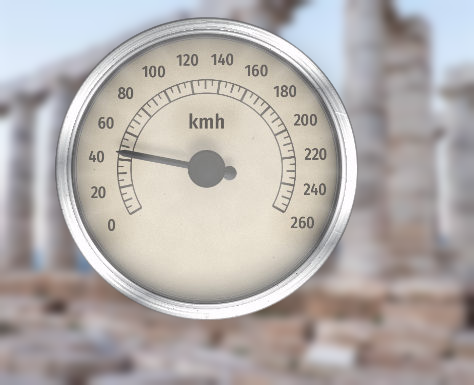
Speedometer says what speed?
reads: 45 km/h
